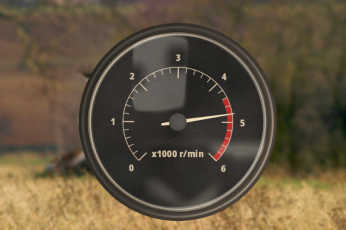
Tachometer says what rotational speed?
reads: 4800 rpm
